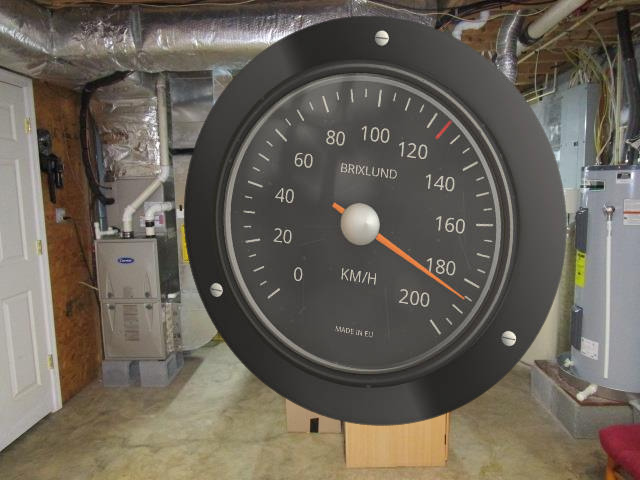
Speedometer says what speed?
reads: 185 km/h
